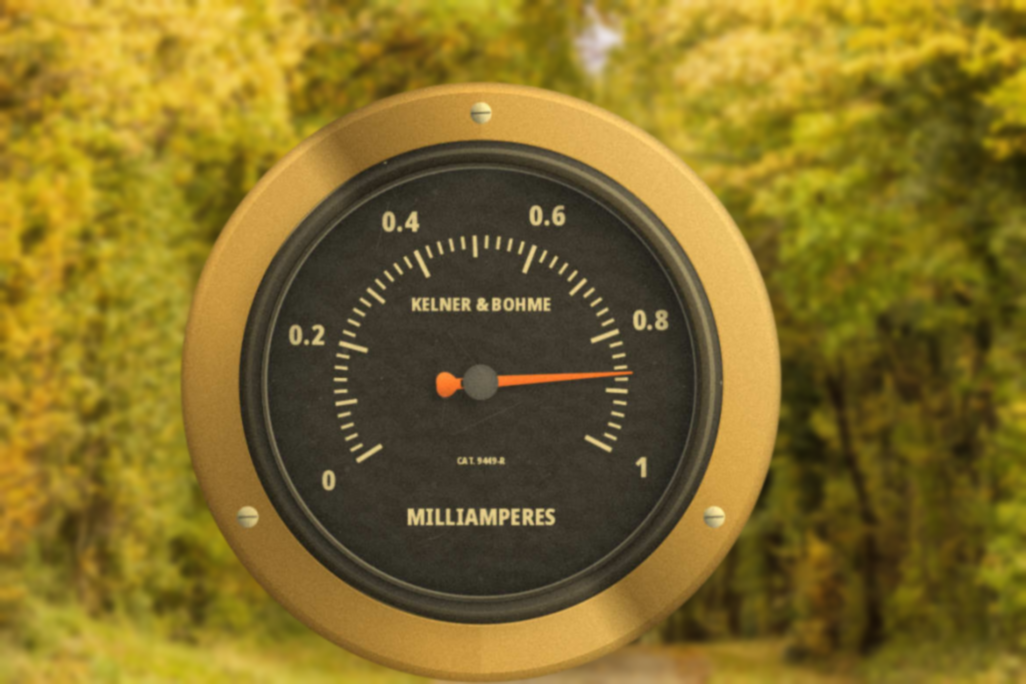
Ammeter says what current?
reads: 0.87 mA
